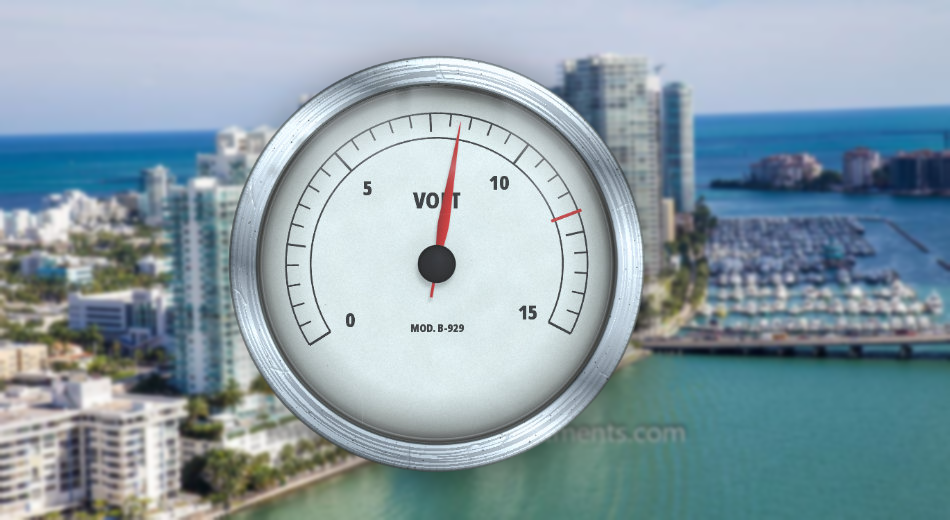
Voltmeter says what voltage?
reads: 8.25 V
